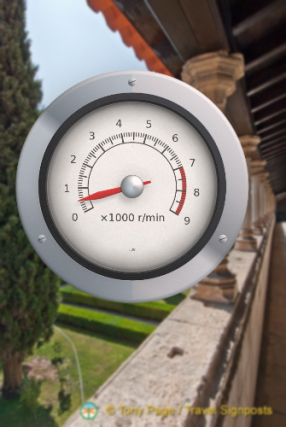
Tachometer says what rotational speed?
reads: 500 rpm
